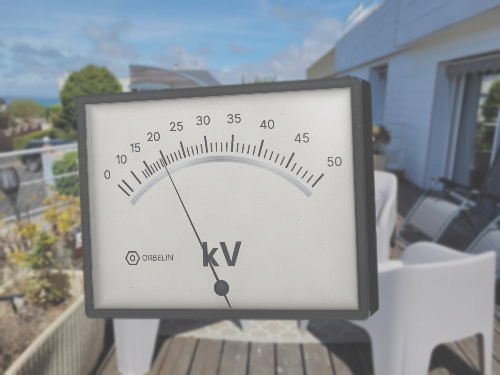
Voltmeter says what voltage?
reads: 20 kV
